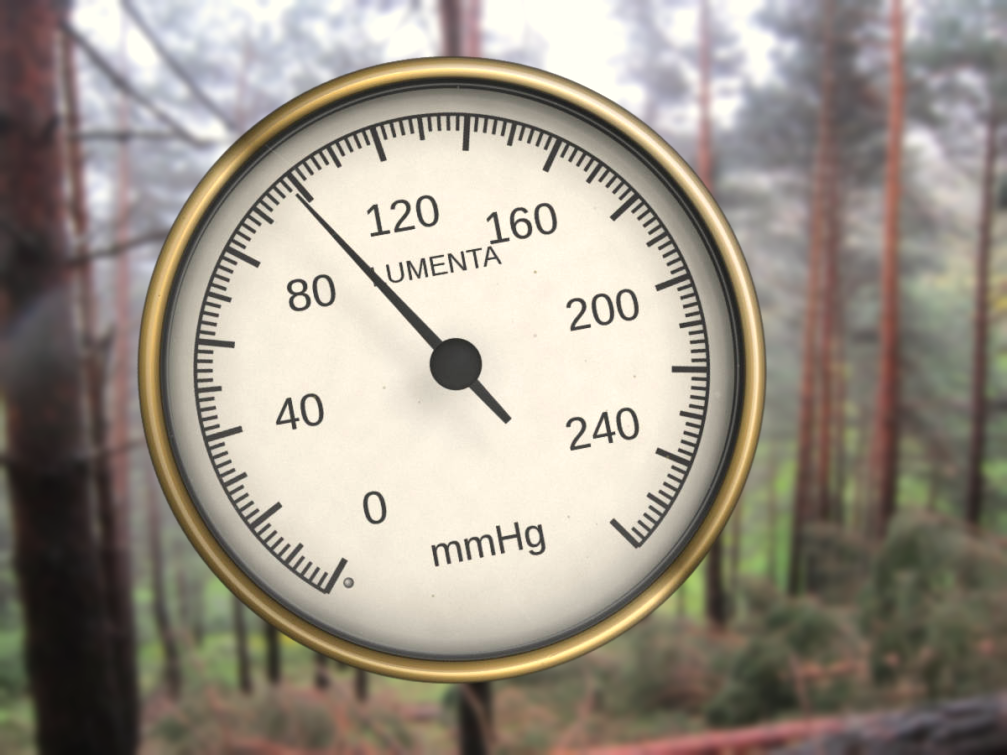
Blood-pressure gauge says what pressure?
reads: 98 mmHg
